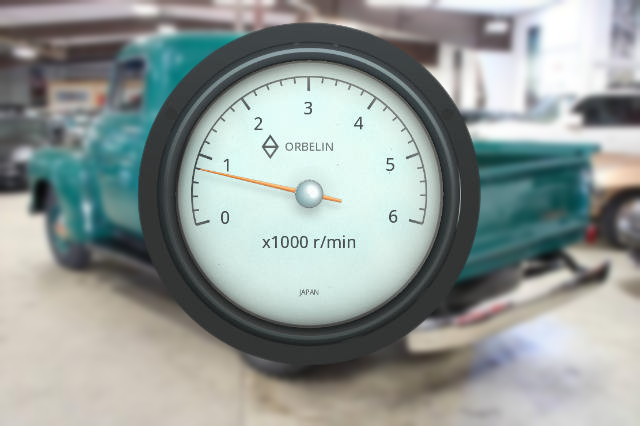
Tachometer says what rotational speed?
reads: 800 rpm
